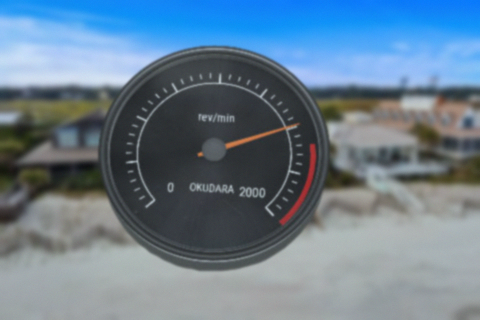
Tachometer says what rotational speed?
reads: 1500 rpm
